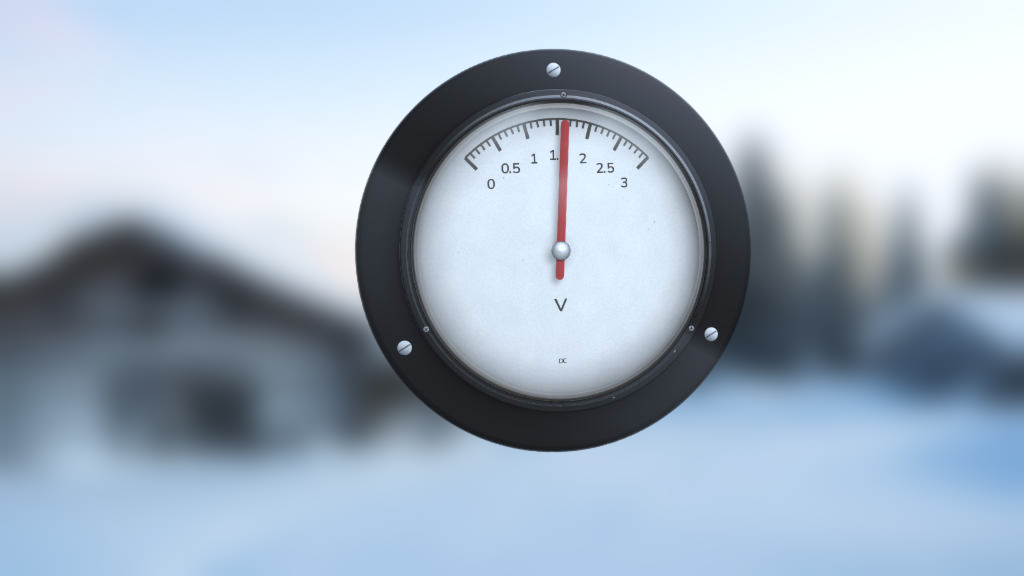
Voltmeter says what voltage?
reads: 1.6 V
